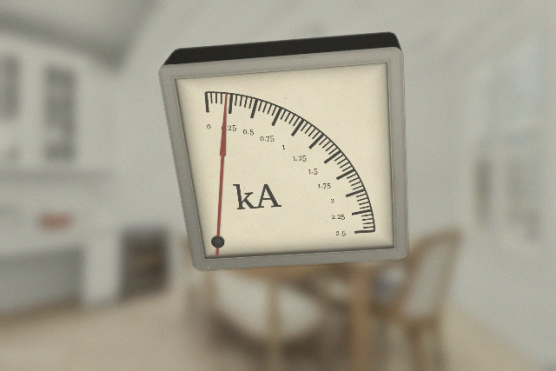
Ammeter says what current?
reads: 0.2 kA
